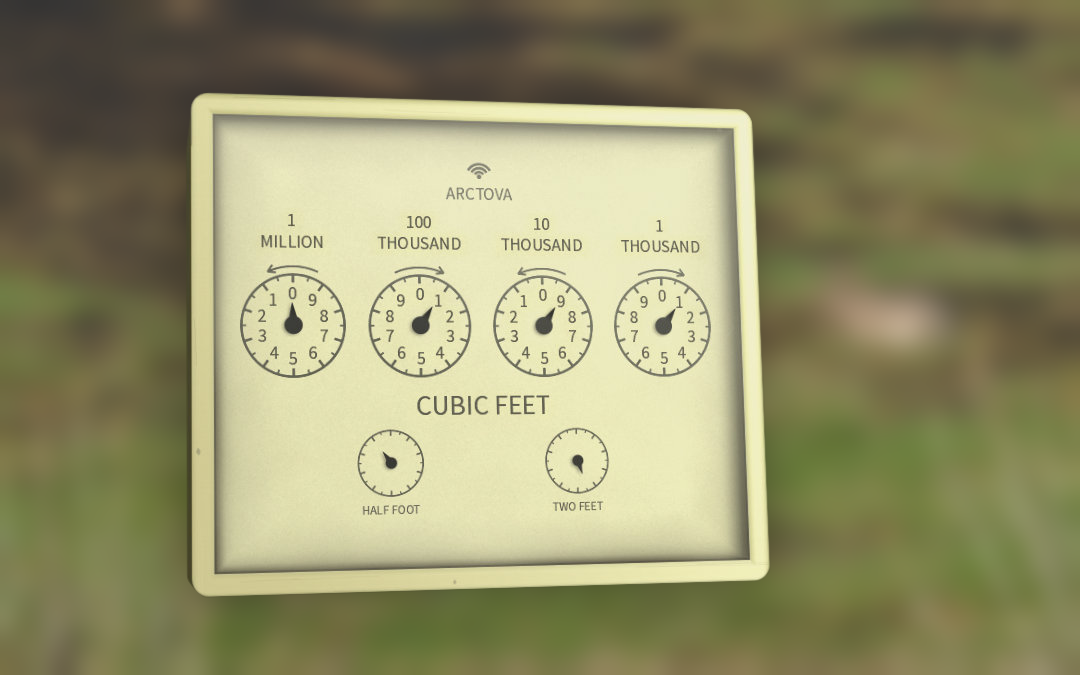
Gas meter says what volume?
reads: 9100 ft³
